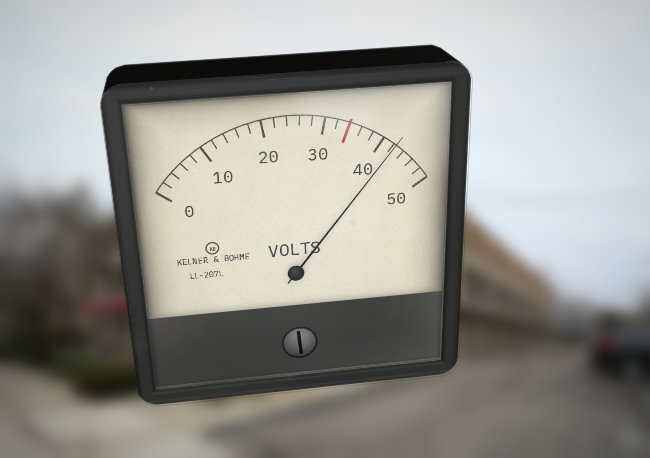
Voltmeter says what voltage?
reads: 42 V
